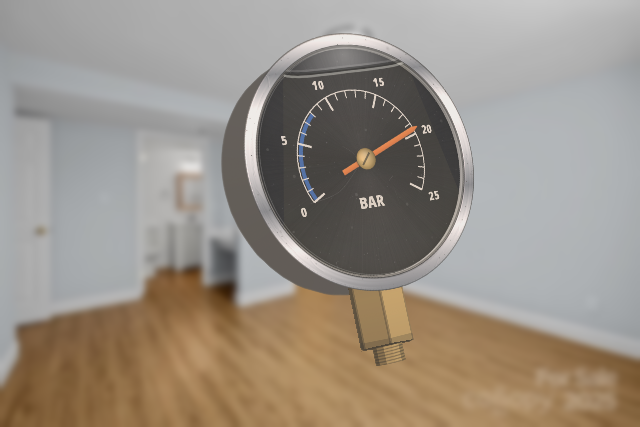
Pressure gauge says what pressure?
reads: 19.5 bar
